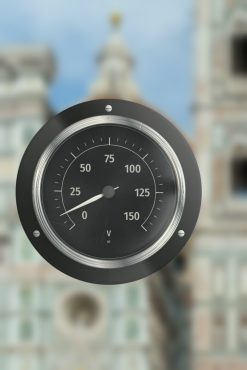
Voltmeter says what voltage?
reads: 10 V
